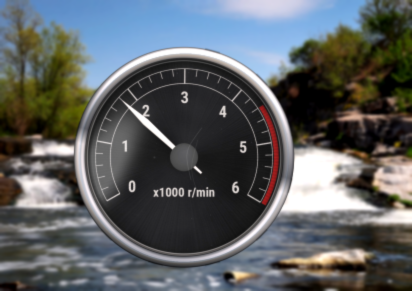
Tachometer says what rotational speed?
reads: 1800 rpm
